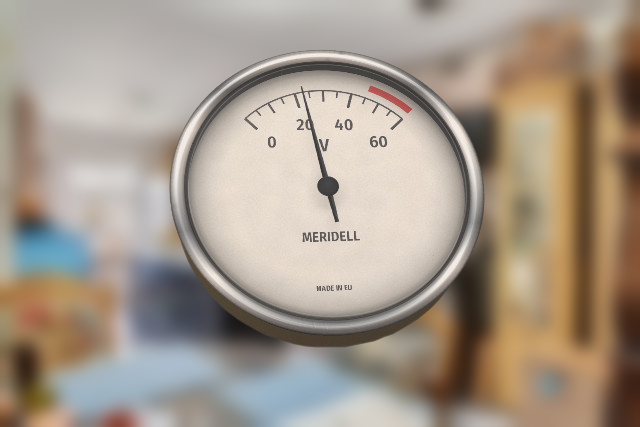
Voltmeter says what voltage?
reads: 22.5 V
